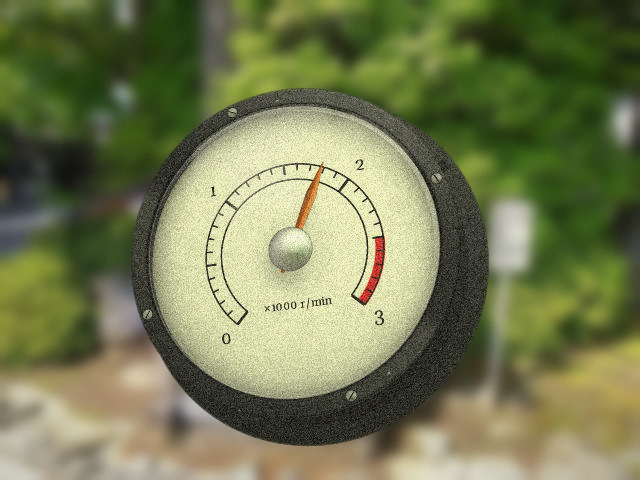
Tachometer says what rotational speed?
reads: 1800 rpm
